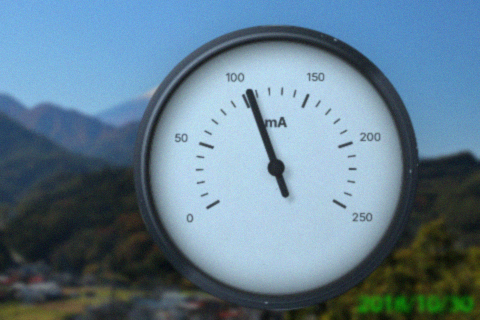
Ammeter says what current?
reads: 105 mA
